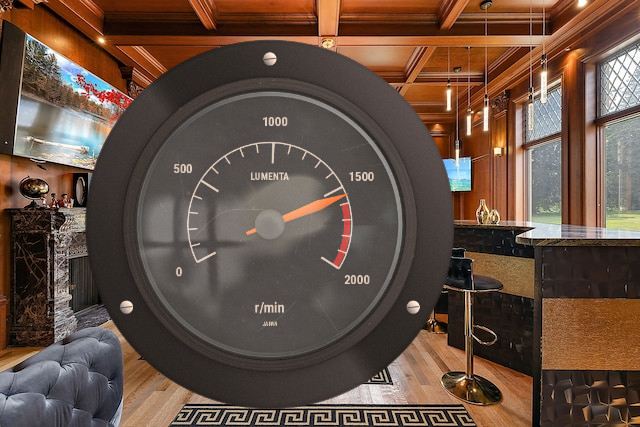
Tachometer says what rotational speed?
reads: 1550 rpm
